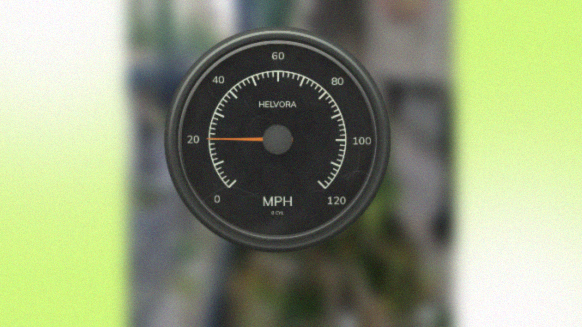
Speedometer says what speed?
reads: 20 mph
